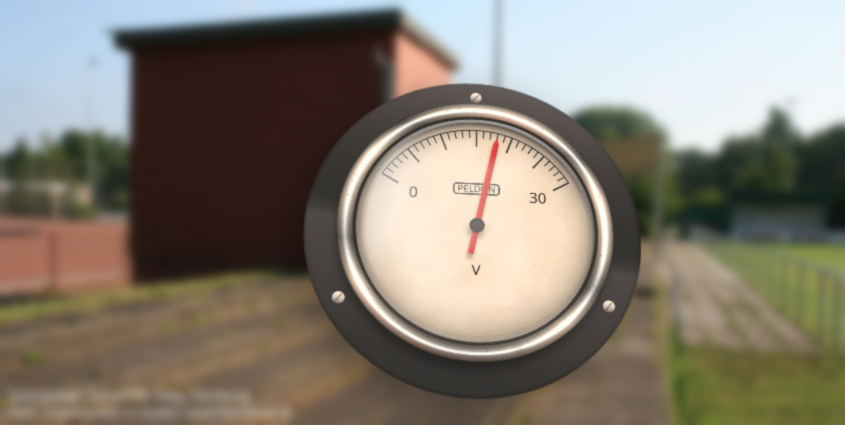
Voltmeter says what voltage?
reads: 18 V
